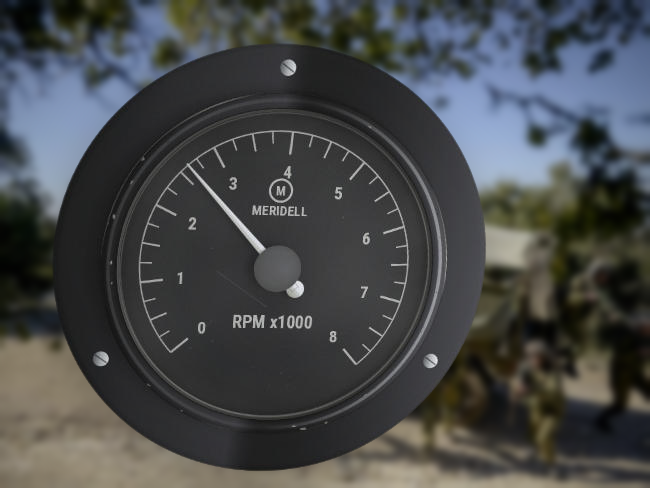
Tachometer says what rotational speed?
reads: 2625 rpm
